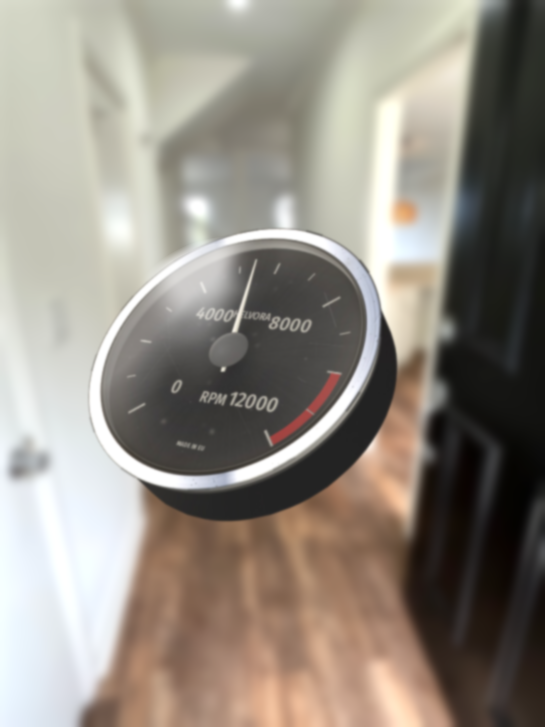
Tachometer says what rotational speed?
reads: 5500 rpm
